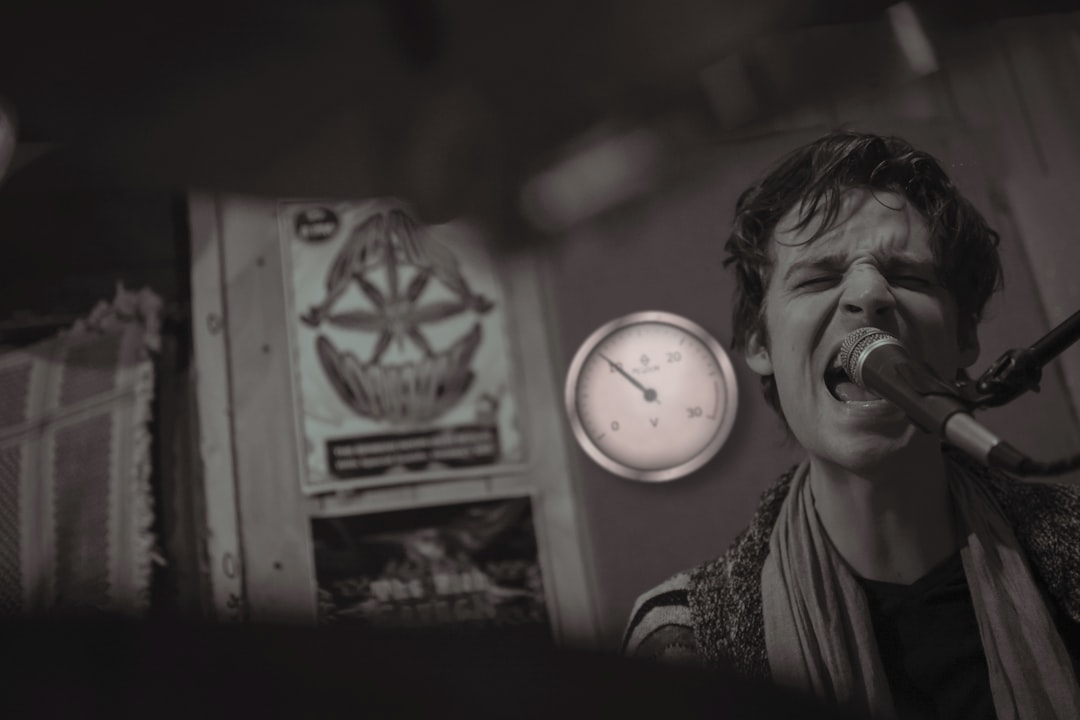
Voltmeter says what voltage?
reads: 10 V
